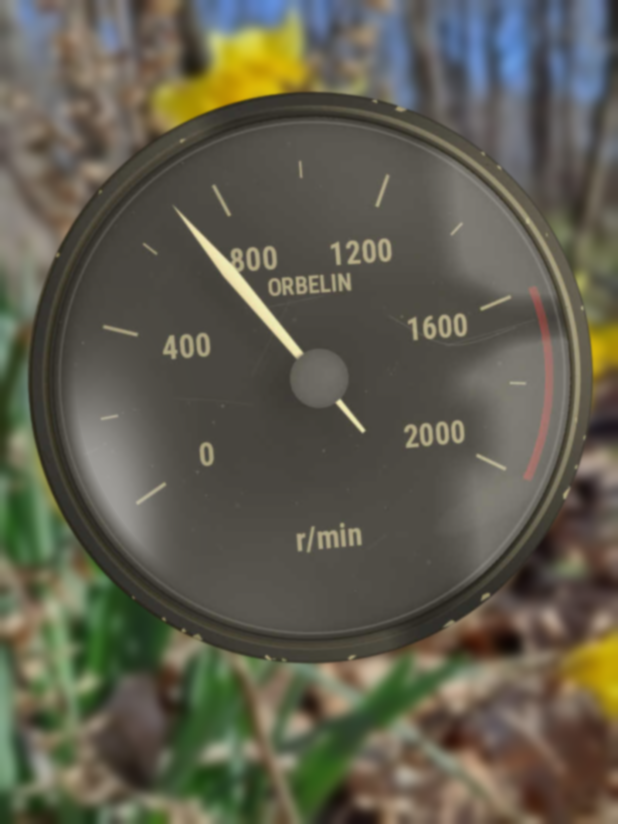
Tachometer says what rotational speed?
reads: 700 rpm
